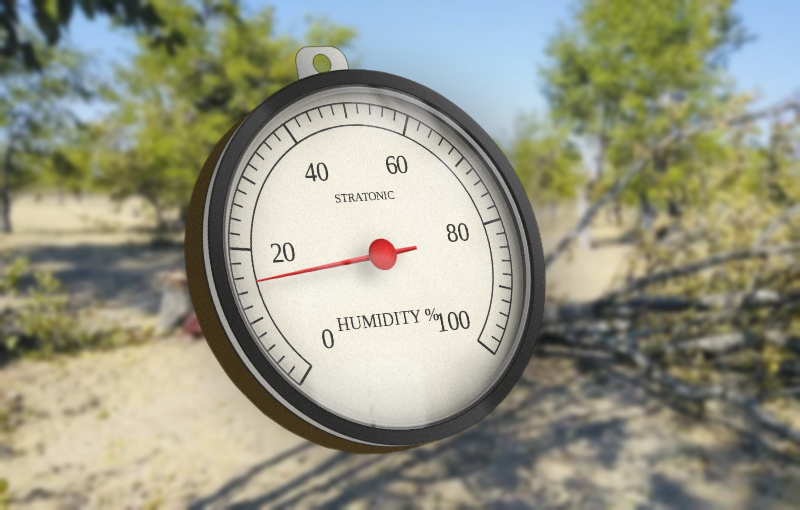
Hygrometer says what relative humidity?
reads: 15 %
